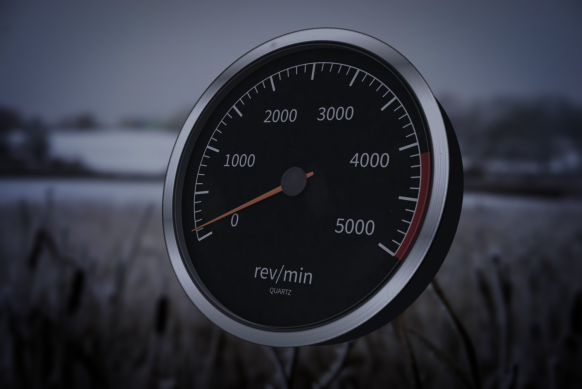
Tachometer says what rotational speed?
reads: 100 rpm
